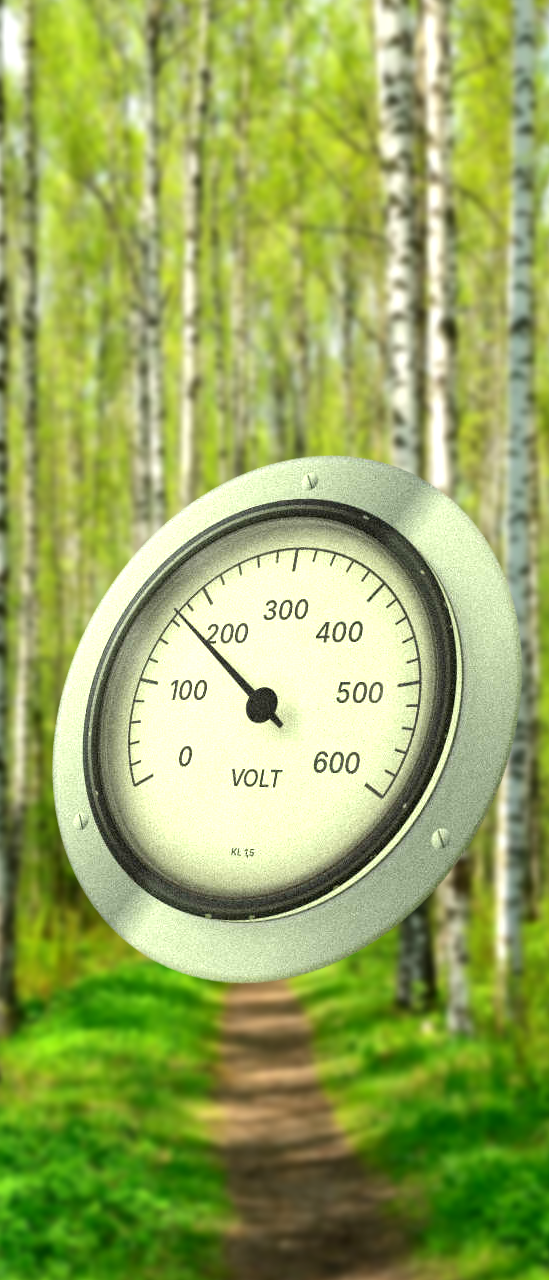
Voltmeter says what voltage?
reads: 170 V
